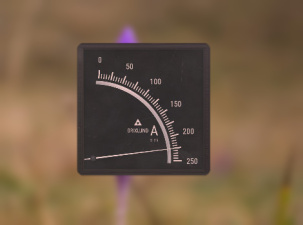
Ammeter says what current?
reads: 225 A
